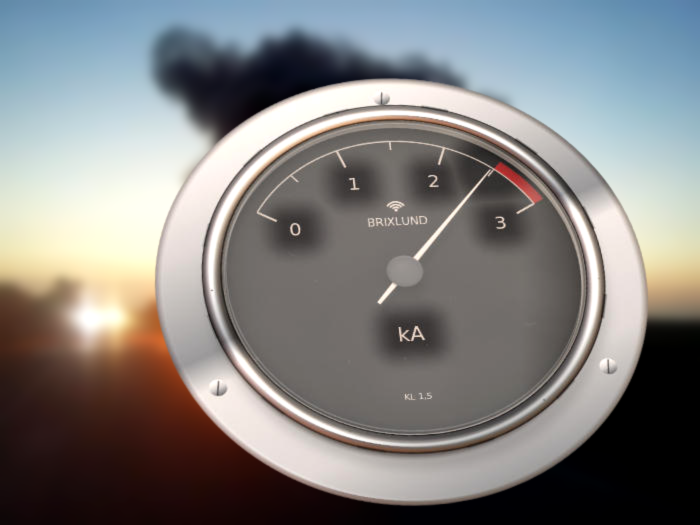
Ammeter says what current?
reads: 2.5 kA
